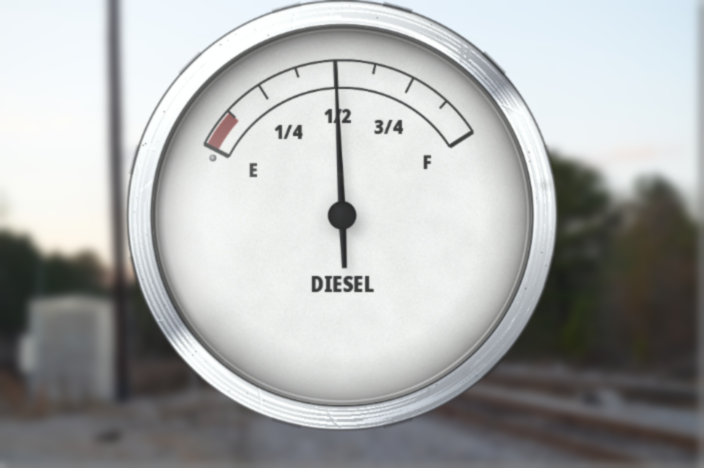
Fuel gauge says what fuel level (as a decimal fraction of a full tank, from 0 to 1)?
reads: 0.5
